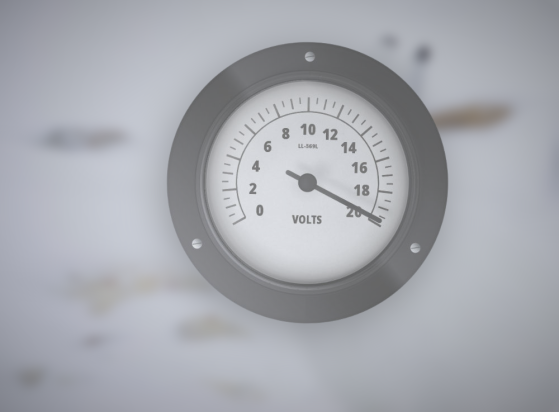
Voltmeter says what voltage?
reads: 19.75 V
